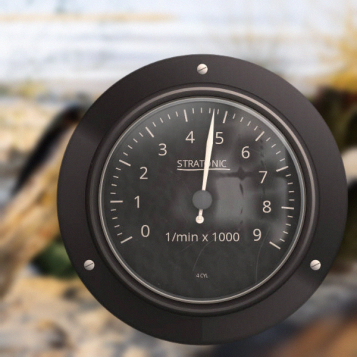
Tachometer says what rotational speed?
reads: 4700 rpm
